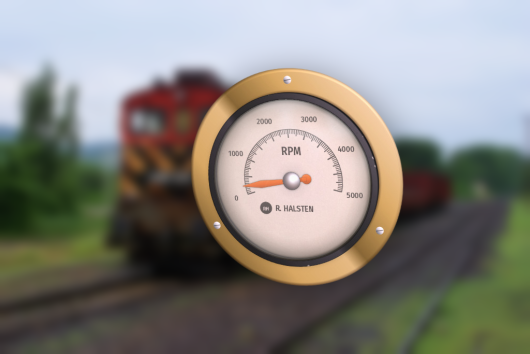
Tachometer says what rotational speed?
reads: 250 rpm
